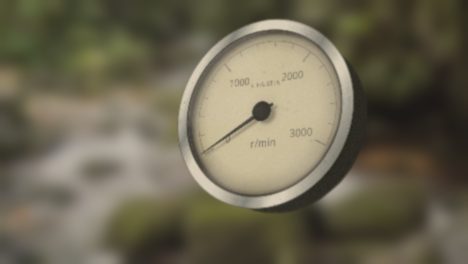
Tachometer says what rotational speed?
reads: 0 rpm
